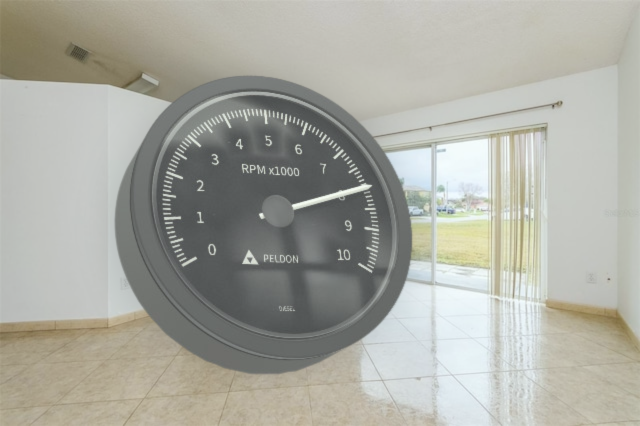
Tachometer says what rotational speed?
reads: 8000 rpm
